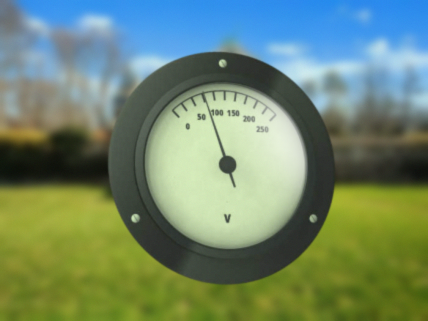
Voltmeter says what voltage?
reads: 75 V
